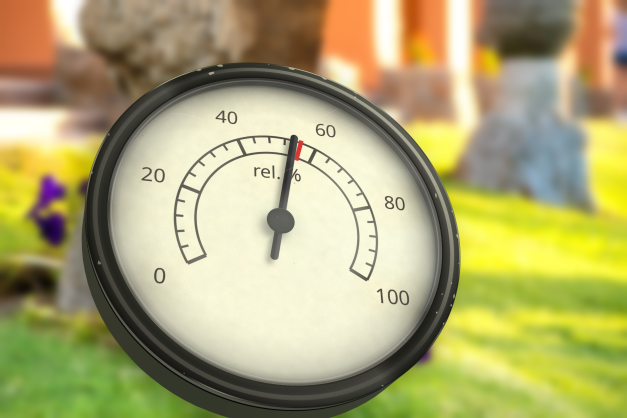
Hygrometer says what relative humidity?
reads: 54 %
